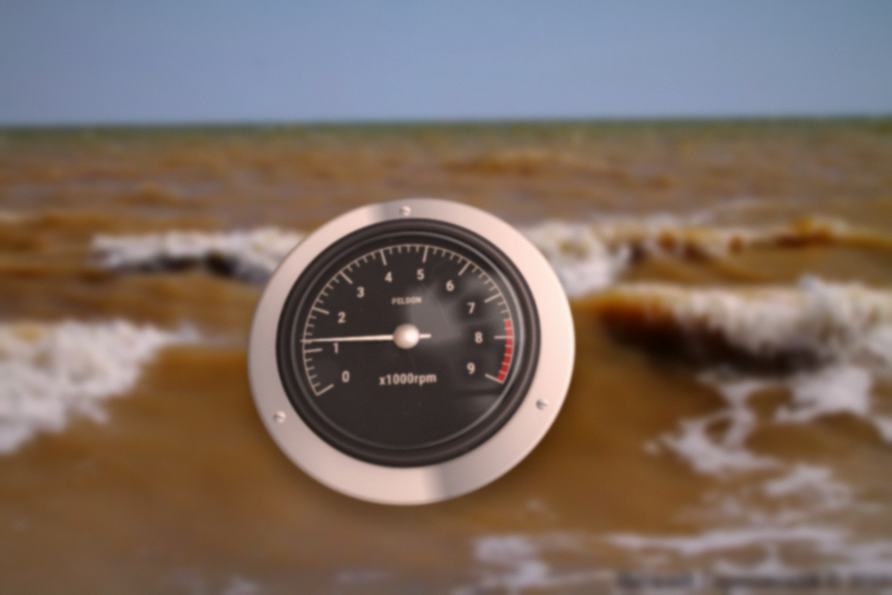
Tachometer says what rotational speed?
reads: 1200 rpm
